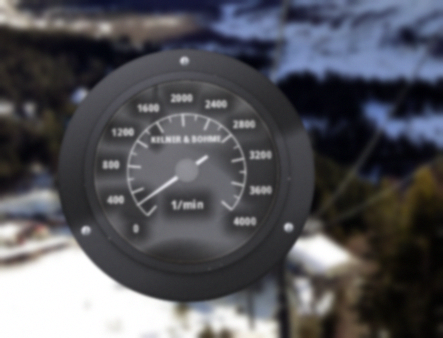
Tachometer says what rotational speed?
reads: 200 rpm
